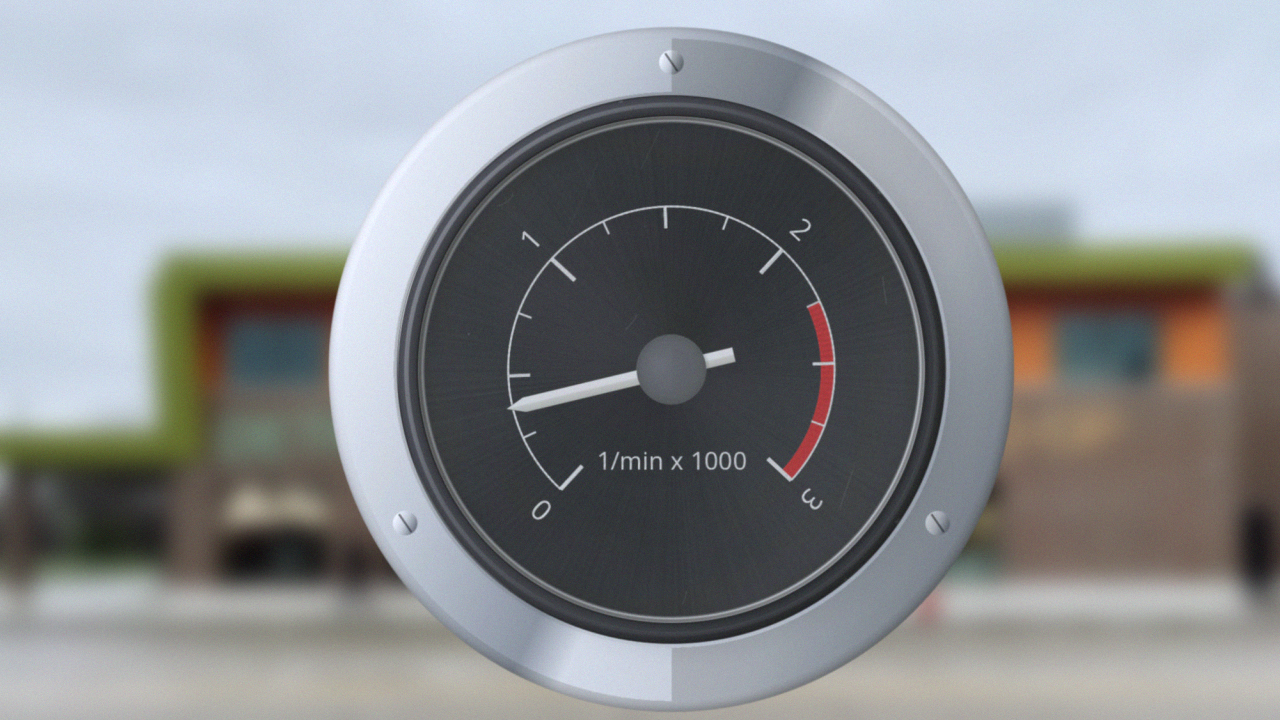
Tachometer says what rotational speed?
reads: 375 rpm
